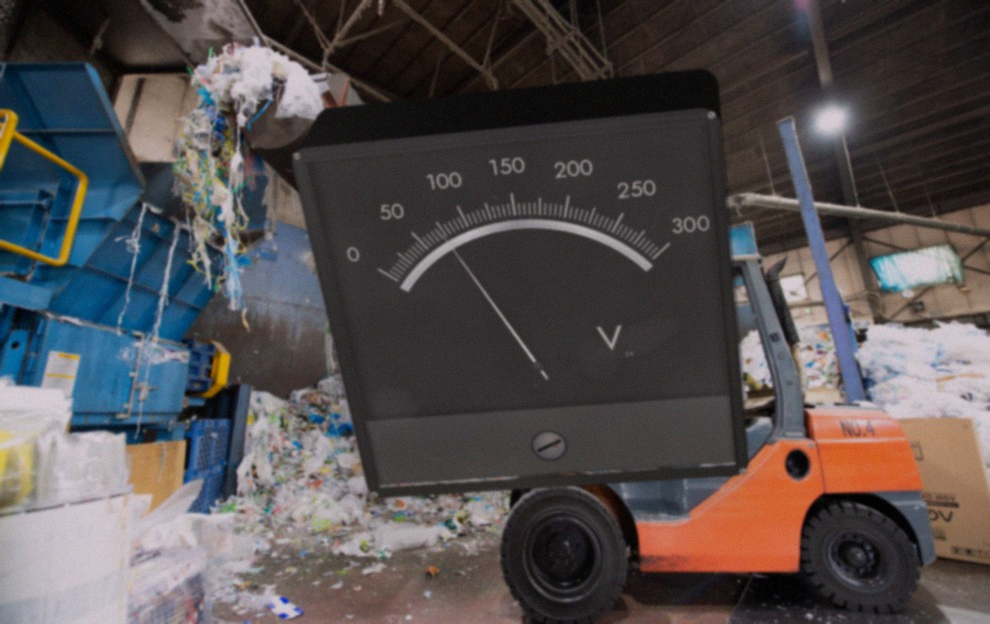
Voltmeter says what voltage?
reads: 75 V
